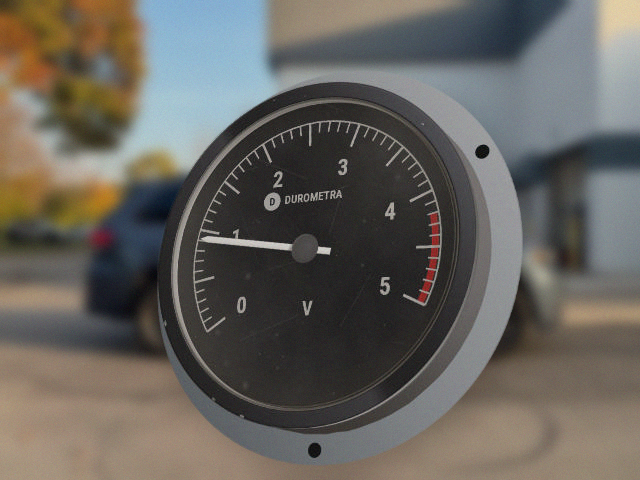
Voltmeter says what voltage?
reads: 0.9 V
